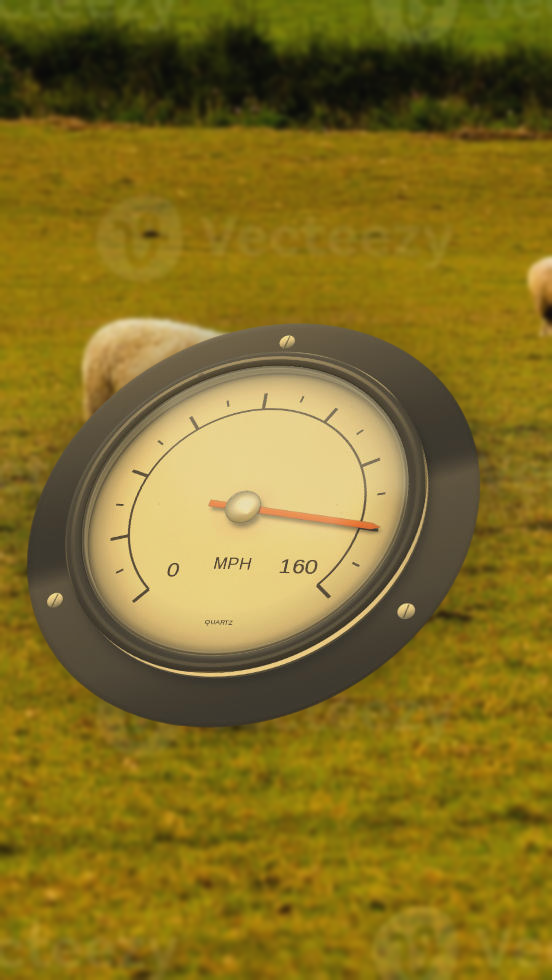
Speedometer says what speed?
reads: 140 mph
